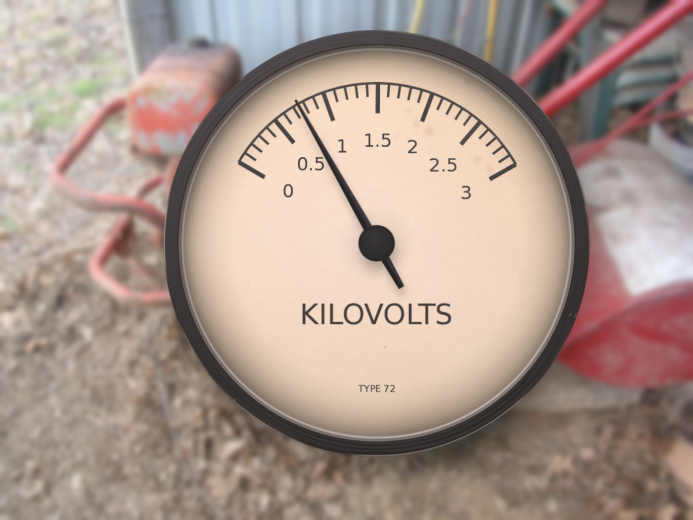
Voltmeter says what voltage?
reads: 0.75 kV
